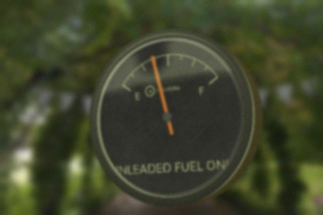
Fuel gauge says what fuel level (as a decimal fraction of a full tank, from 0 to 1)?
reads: 0.375
